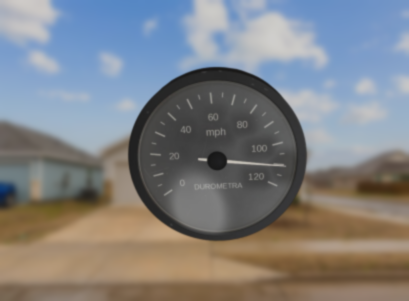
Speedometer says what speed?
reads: 110 mph
